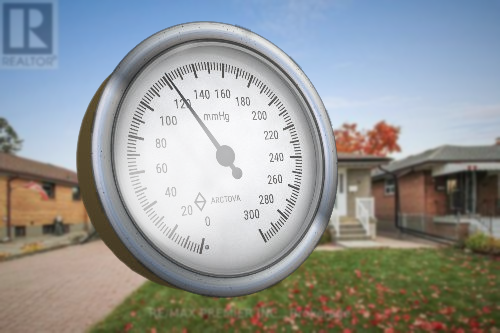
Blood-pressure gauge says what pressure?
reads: 120 mmHg
